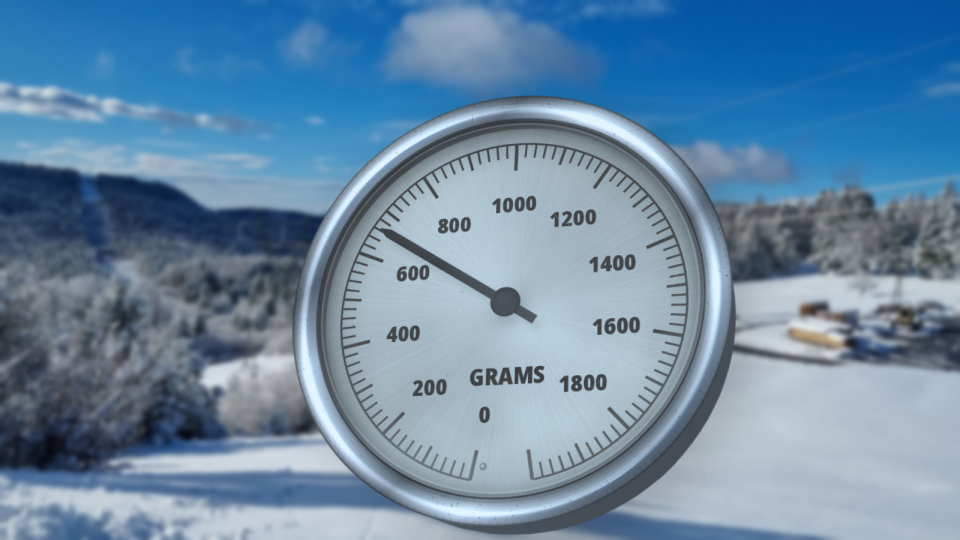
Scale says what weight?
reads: 660 g
